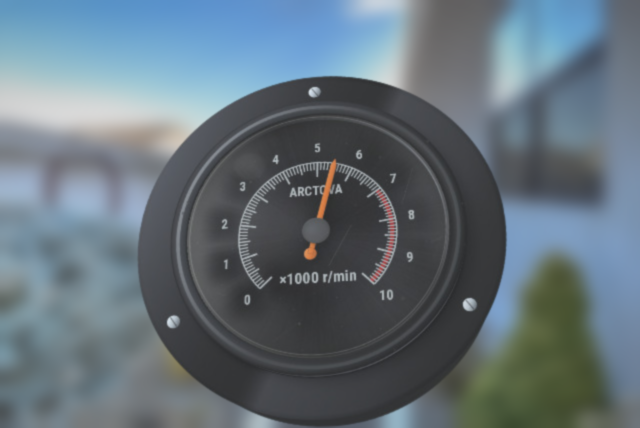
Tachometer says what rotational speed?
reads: 5500 rpm
